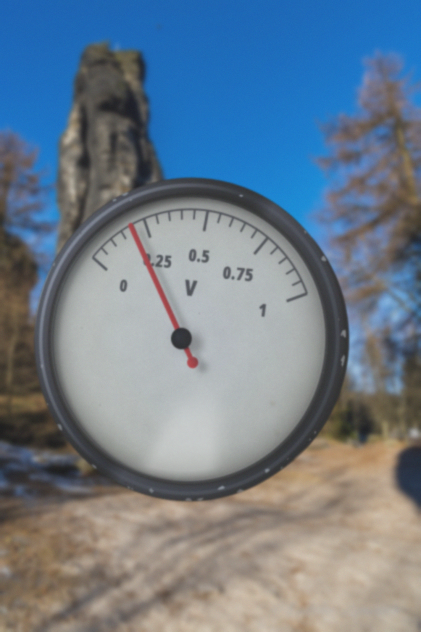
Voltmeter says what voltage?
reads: 0.2 V
